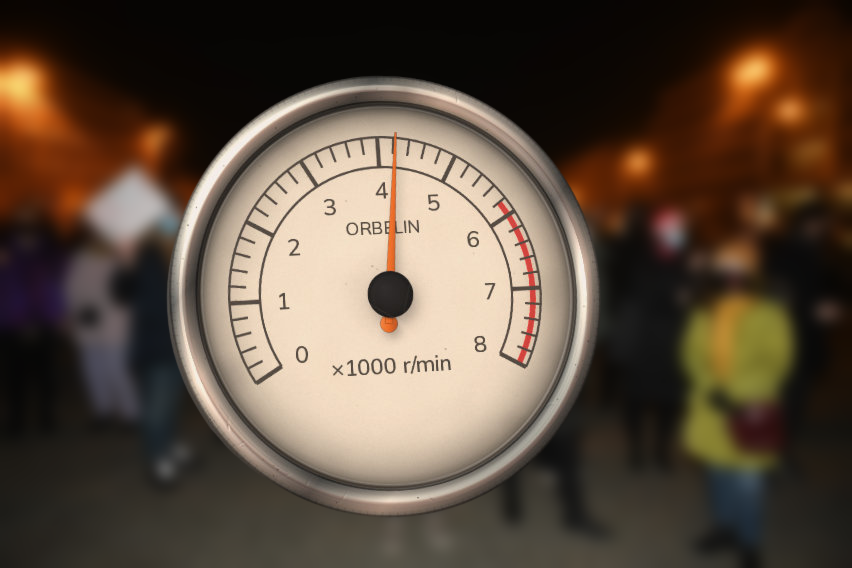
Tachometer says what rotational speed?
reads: 4200 rpm
